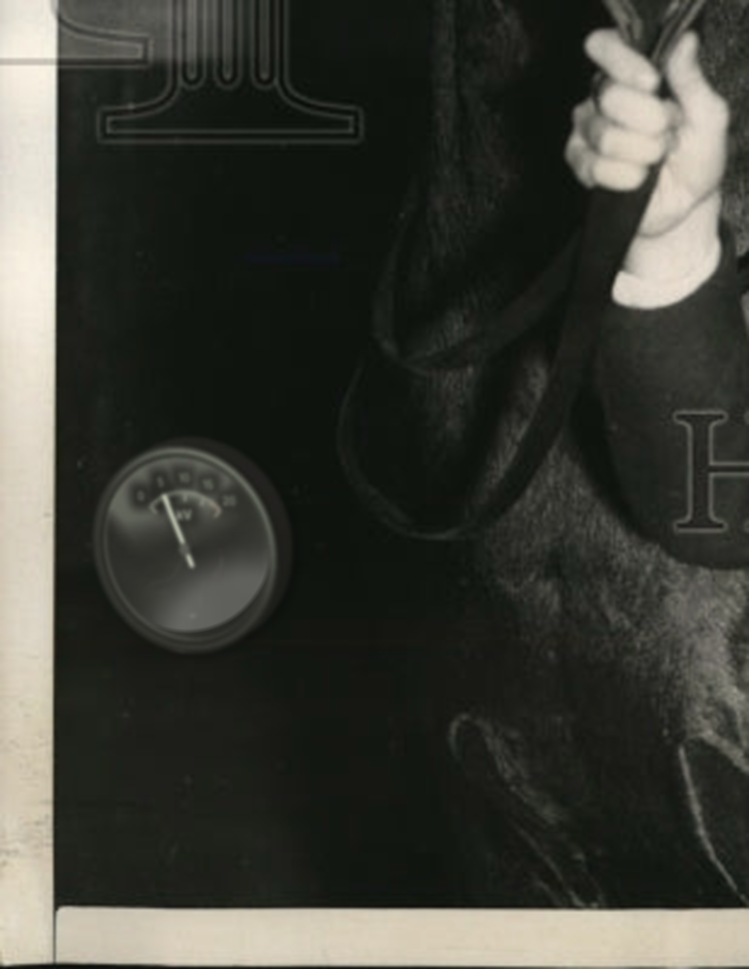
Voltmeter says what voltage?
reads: 5 kV
